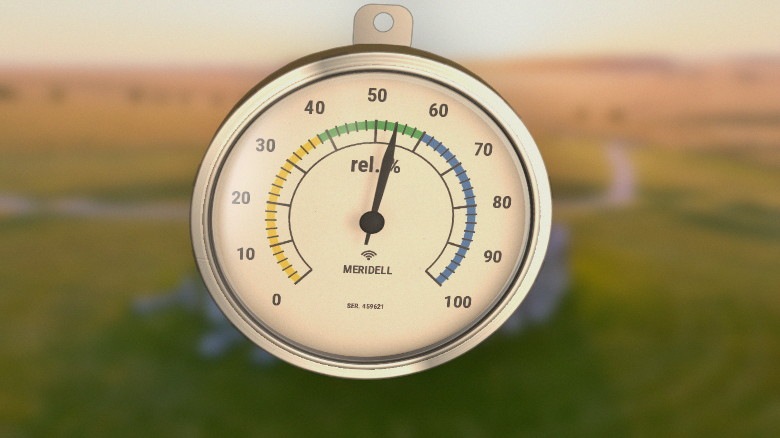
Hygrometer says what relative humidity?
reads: 54 %
